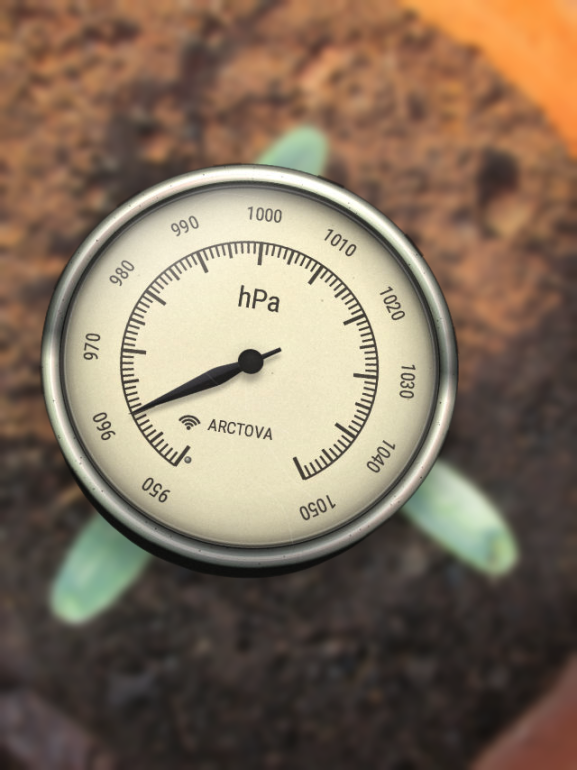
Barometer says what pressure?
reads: 960 hPa
